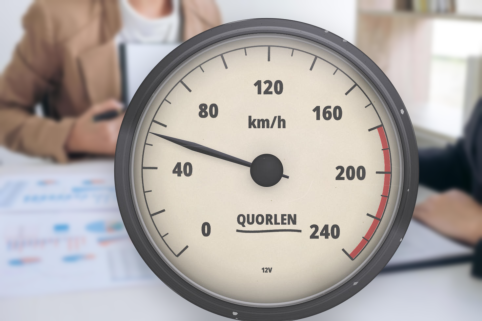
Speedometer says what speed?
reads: 55 km/h
